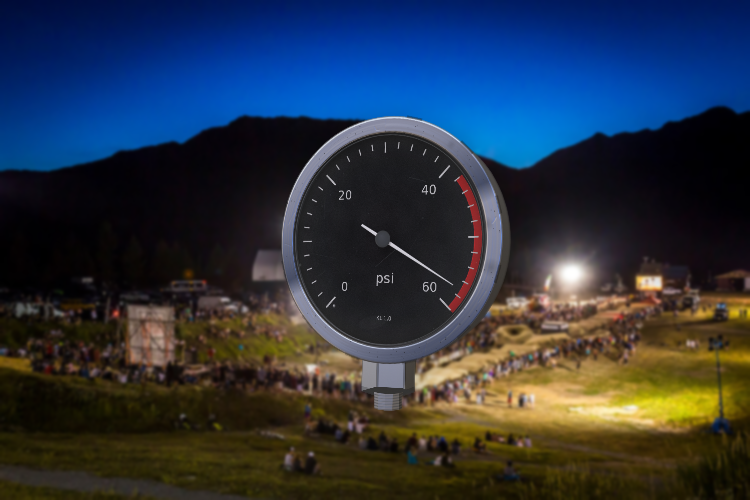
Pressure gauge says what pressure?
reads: 57 psi
